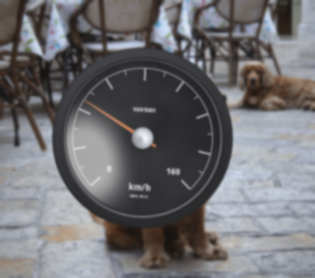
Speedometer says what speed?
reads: 45 km/h
